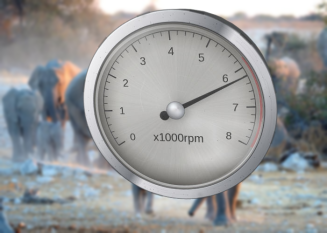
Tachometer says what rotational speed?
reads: 6200 rpm
